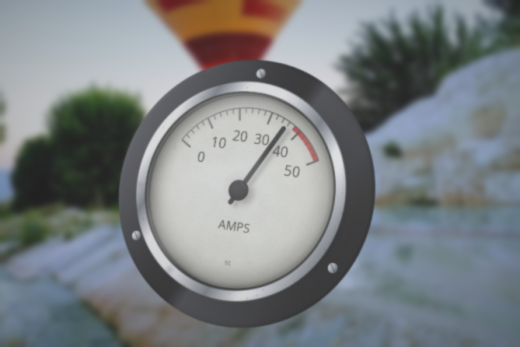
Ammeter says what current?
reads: 36 A
